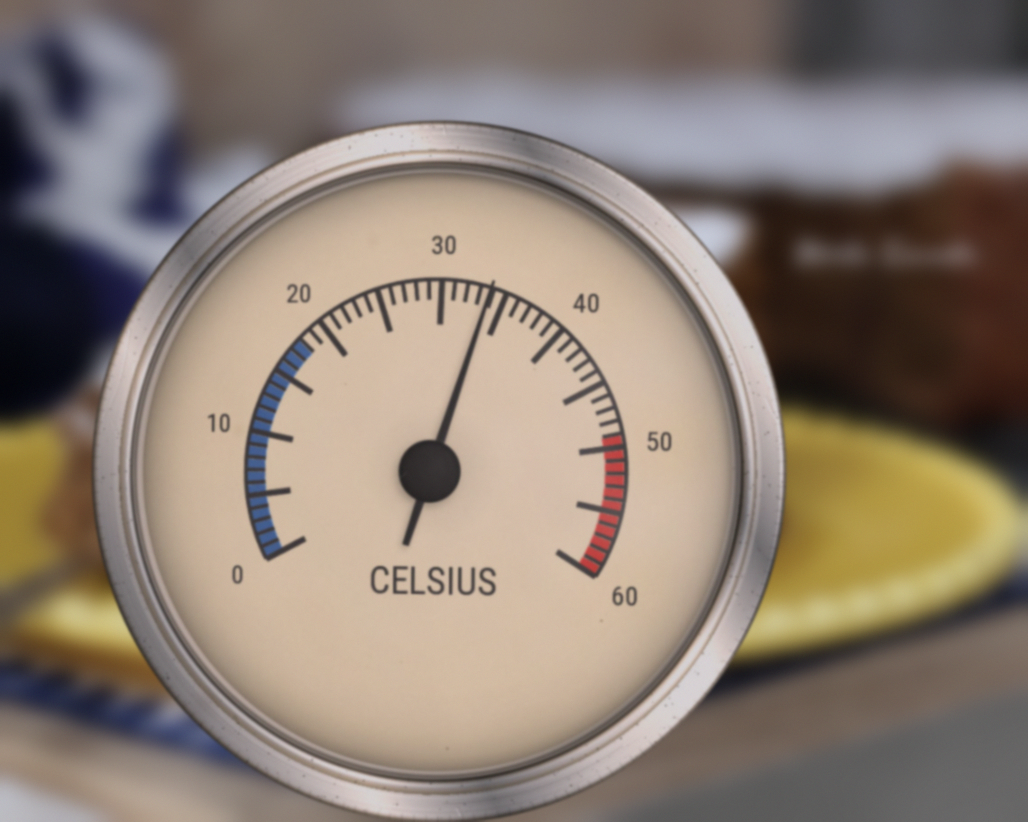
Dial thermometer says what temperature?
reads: 34 °C
